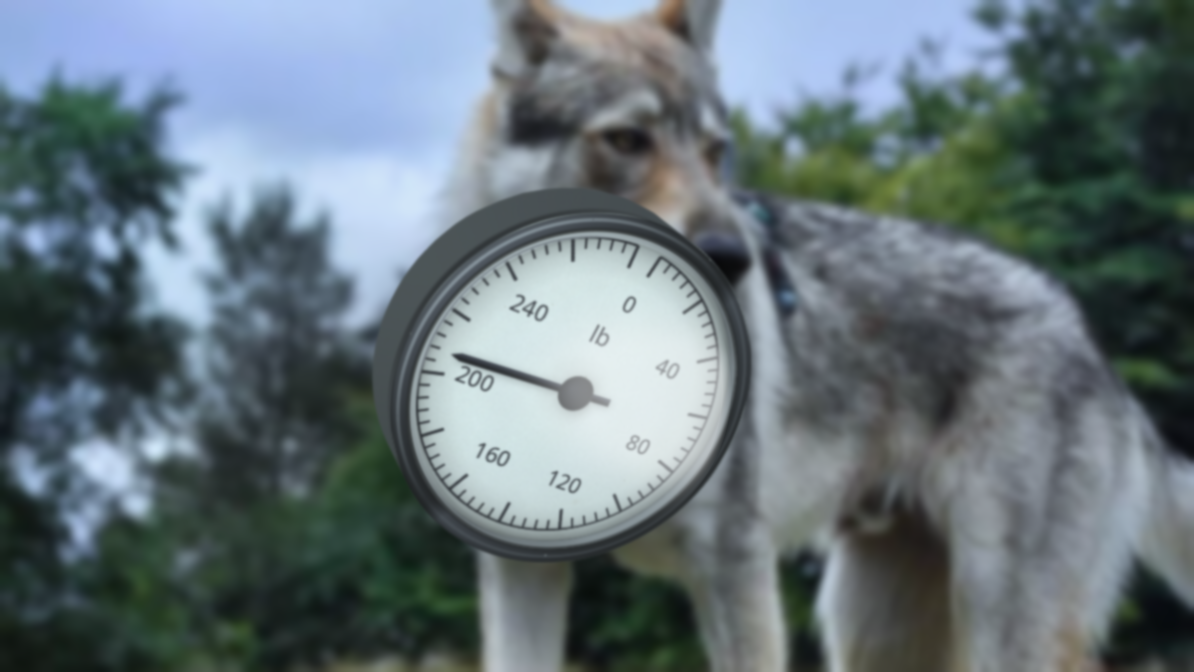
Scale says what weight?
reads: 208 lb
